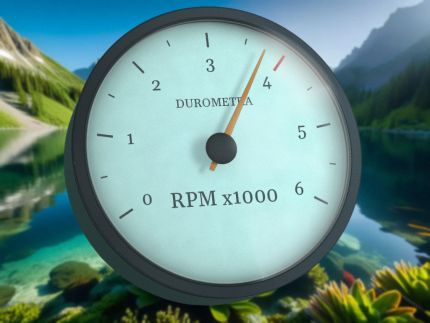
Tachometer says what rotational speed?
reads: 3750 rpm
